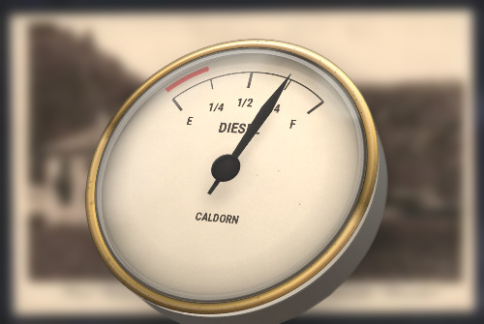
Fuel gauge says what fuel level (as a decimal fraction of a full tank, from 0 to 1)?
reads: 0.75
